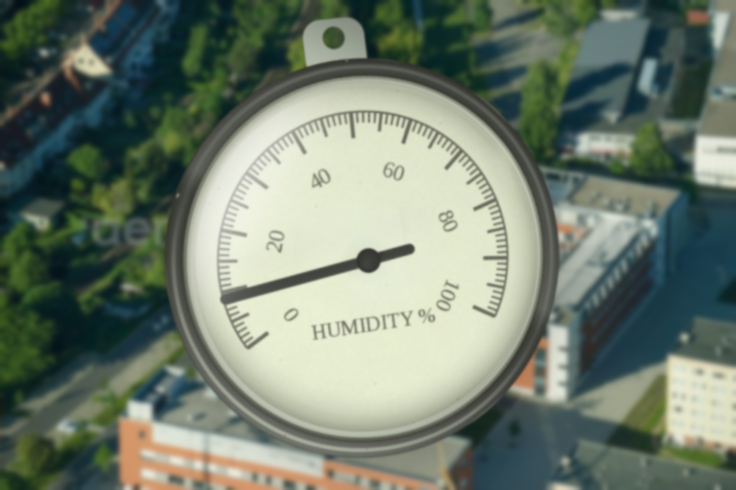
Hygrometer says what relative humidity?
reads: 9 %
